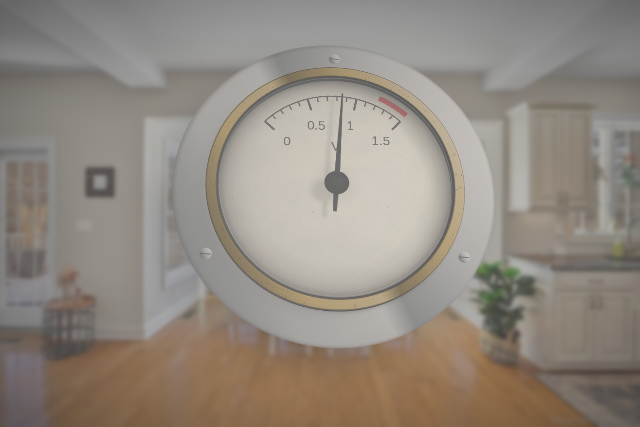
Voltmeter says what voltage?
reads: 0.85 V
